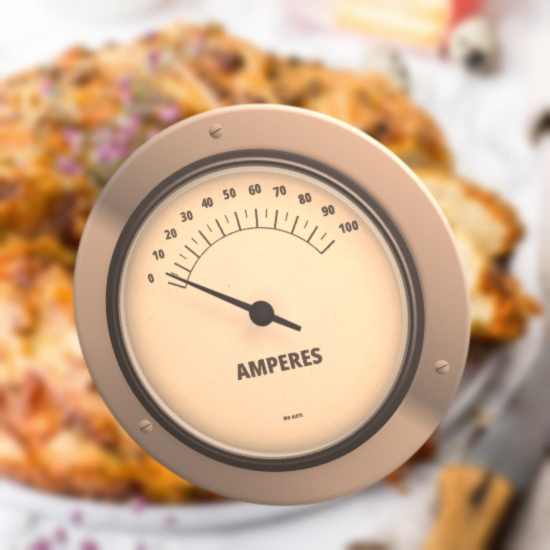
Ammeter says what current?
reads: 5 A
